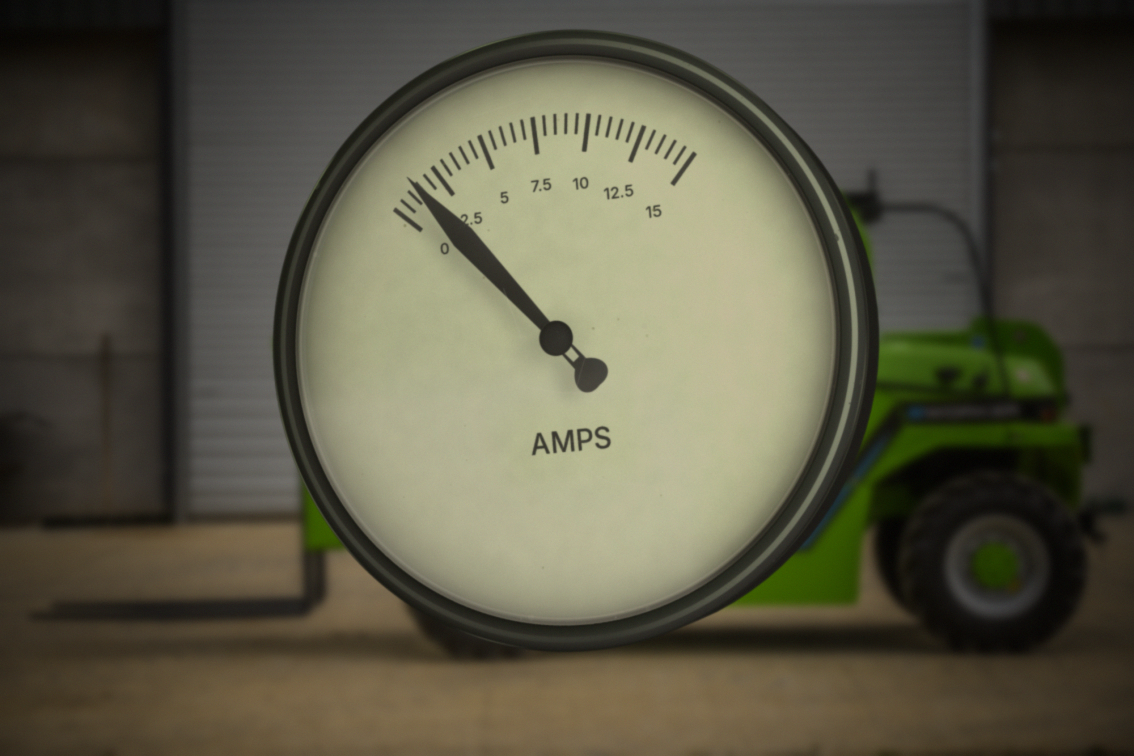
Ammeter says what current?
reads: 1.5 A
